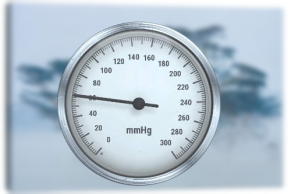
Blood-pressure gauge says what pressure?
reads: 60 mmHg
